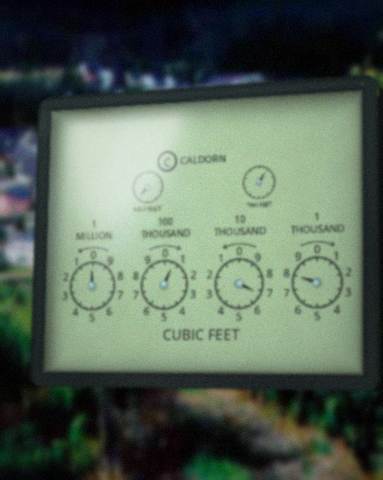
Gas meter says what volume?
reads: 6800 ft³
